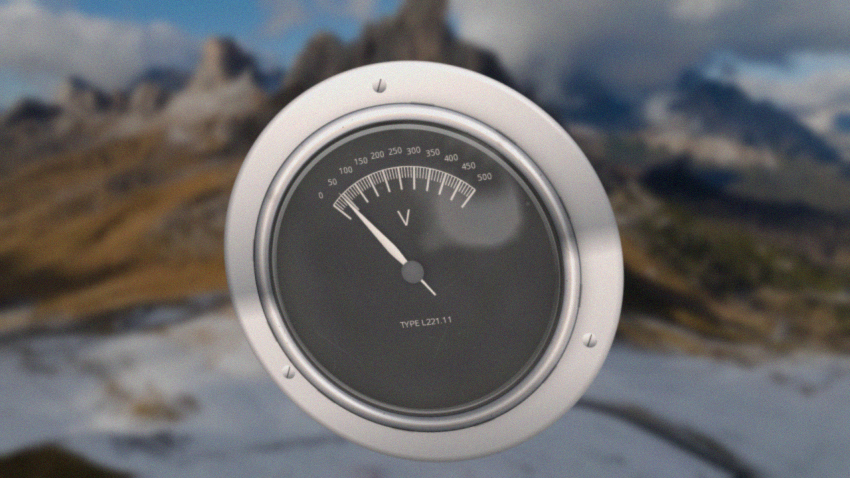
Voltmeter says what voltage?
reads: 50 V
